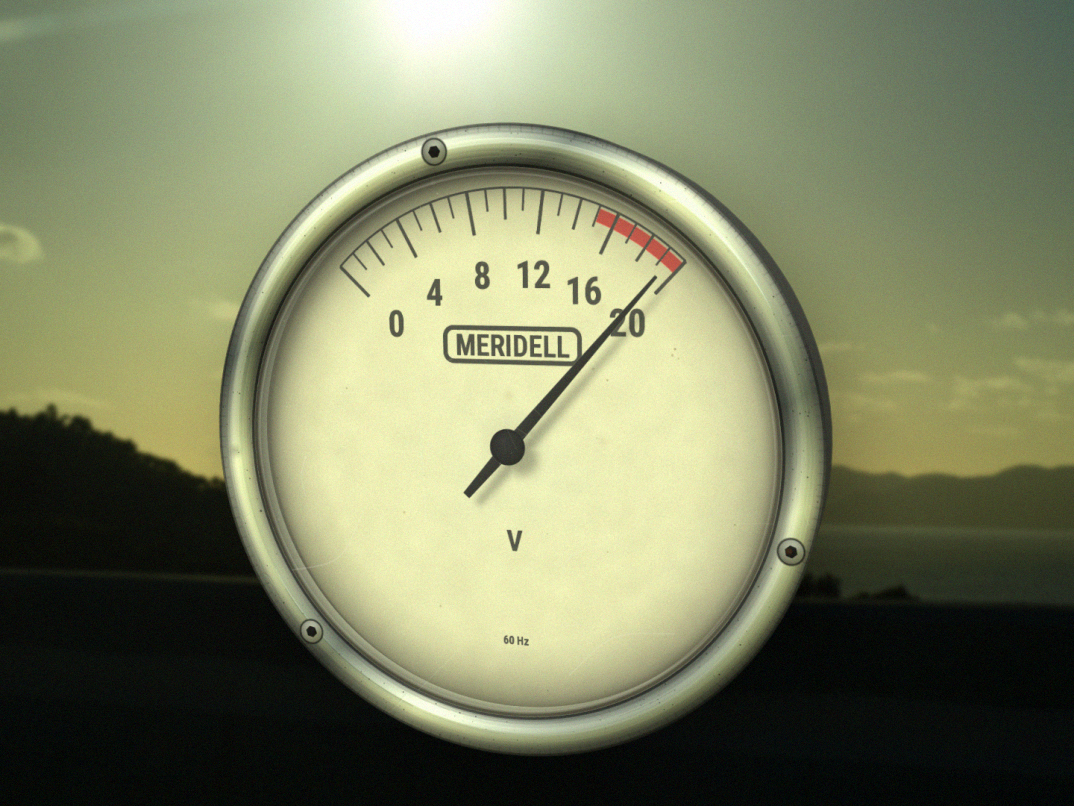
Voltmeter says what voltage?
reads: 19.5 V
